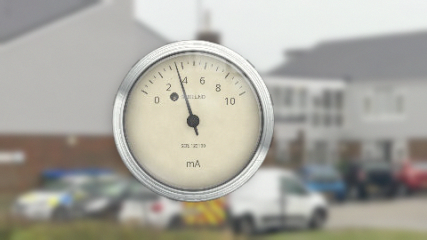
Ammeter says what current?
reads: 3.5 mA
